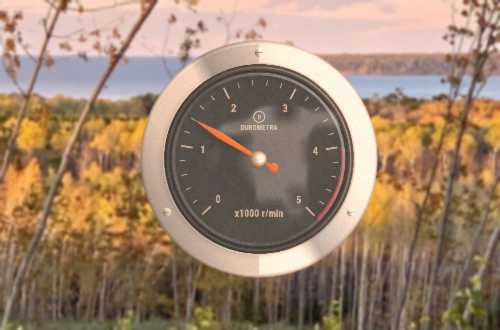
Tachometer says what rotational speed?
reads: 1400 rpm
